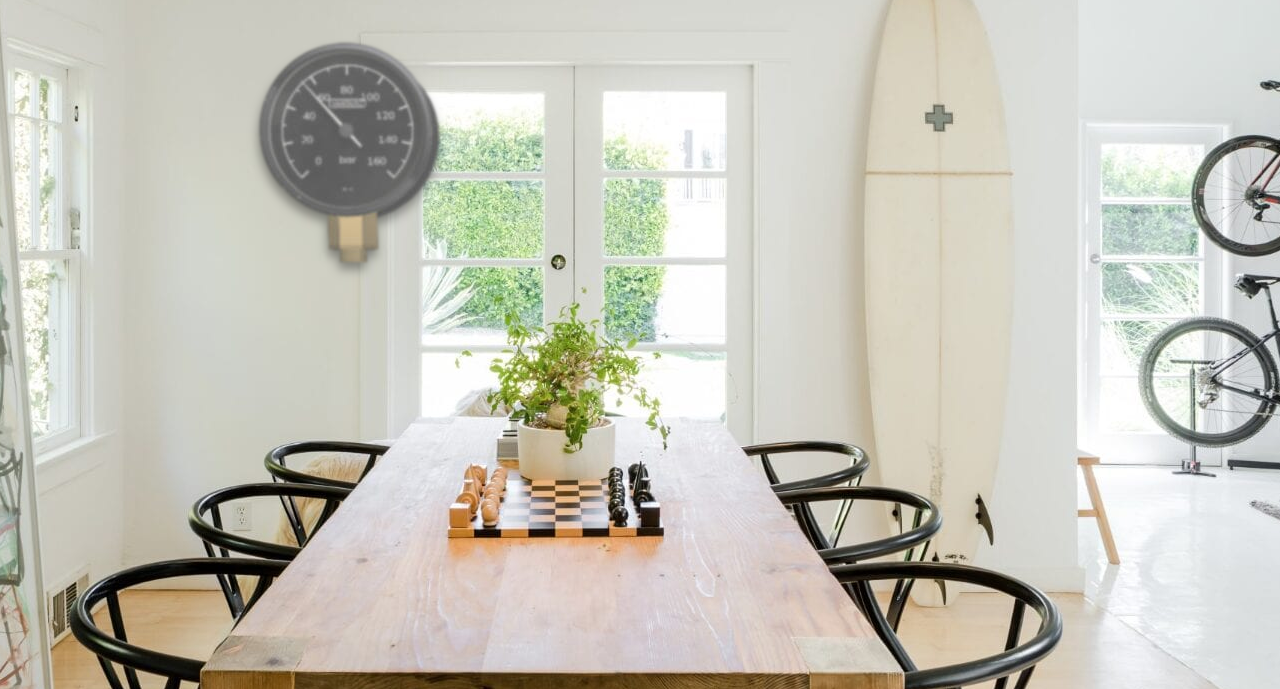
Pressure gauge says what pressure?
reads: 55 bar
